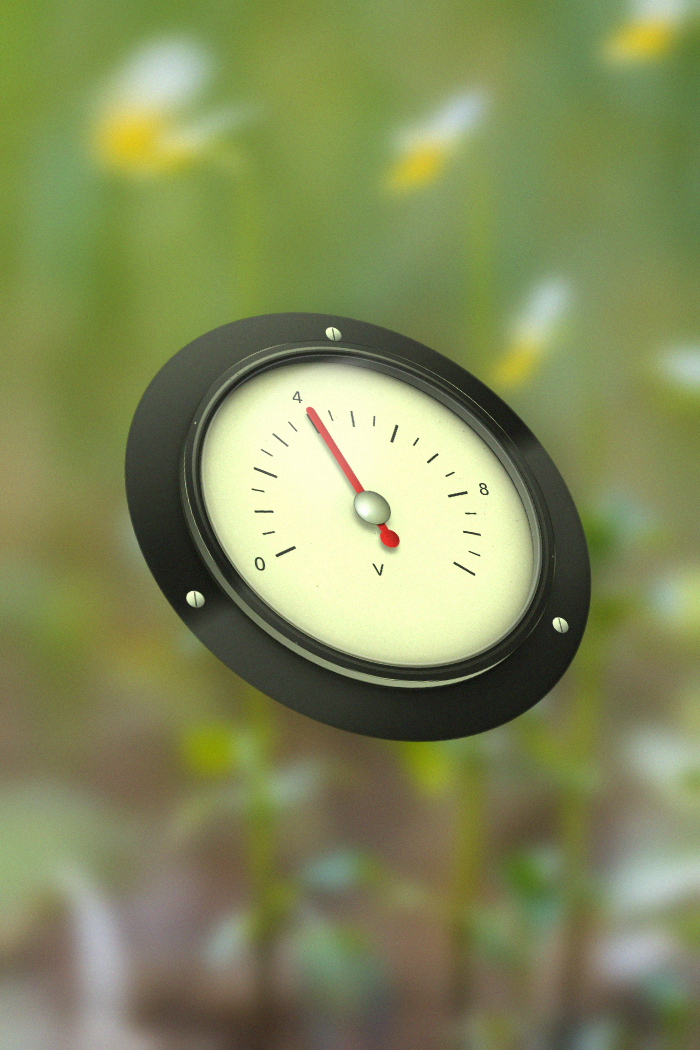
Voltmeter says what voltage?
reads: 4 V
